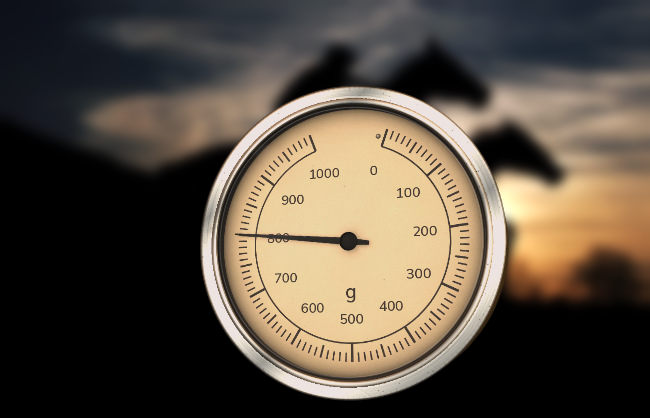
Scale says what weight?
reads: 800 g
